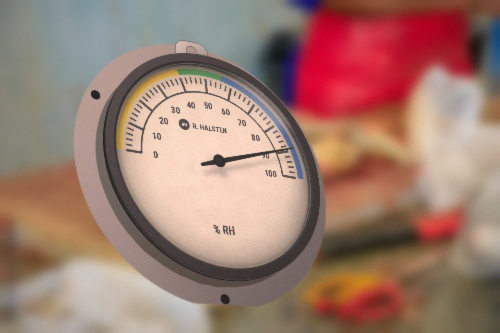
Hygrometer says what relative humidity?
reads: 90 %
